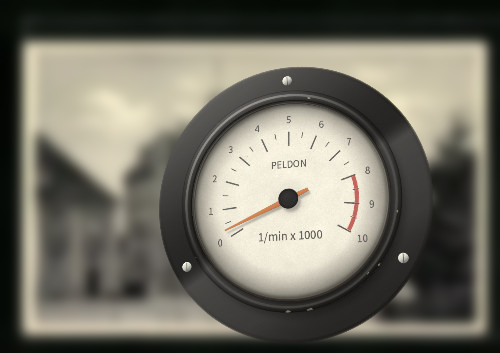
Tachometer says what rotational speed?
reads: 250 rpm
